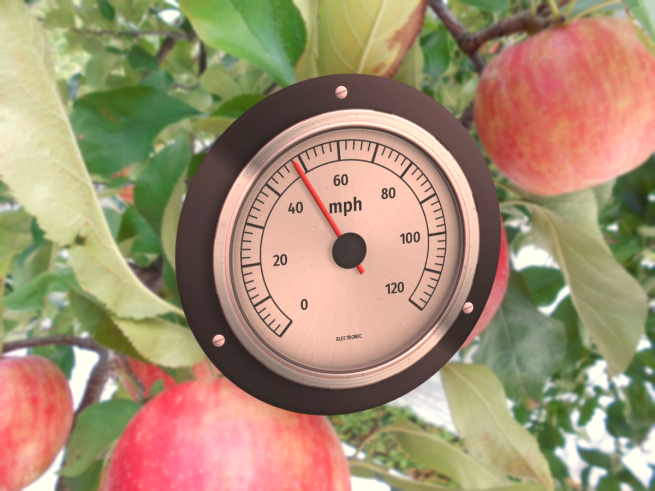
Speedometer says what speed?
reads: 48 mph
